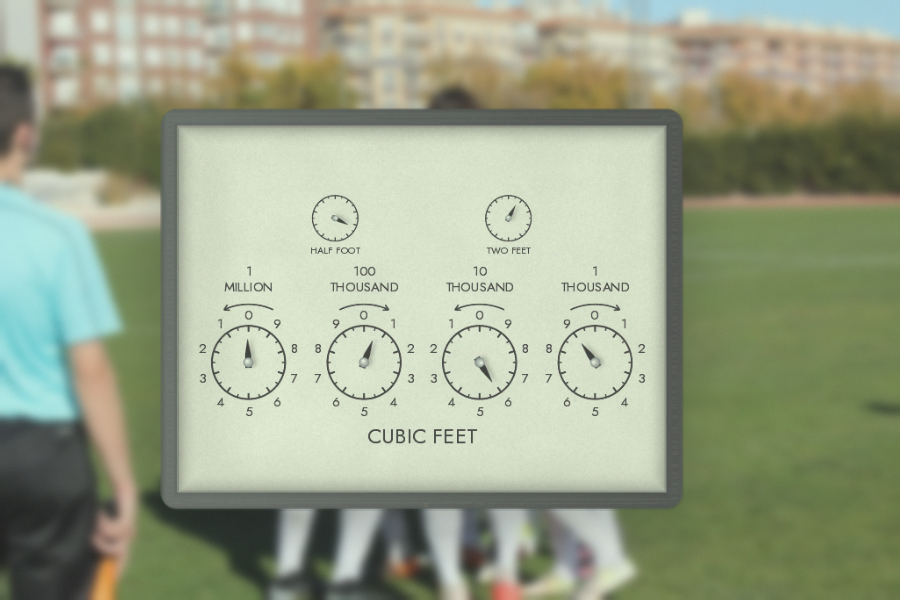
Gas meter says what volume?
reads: 5900 ft³
